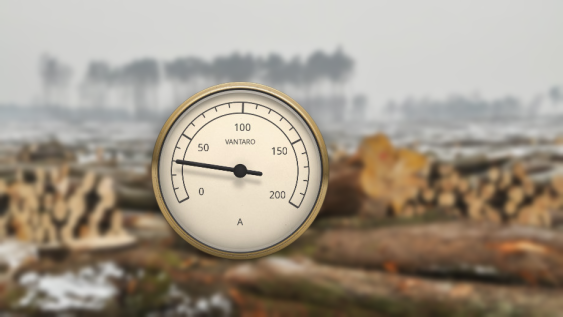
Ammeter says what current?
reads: 30 A
